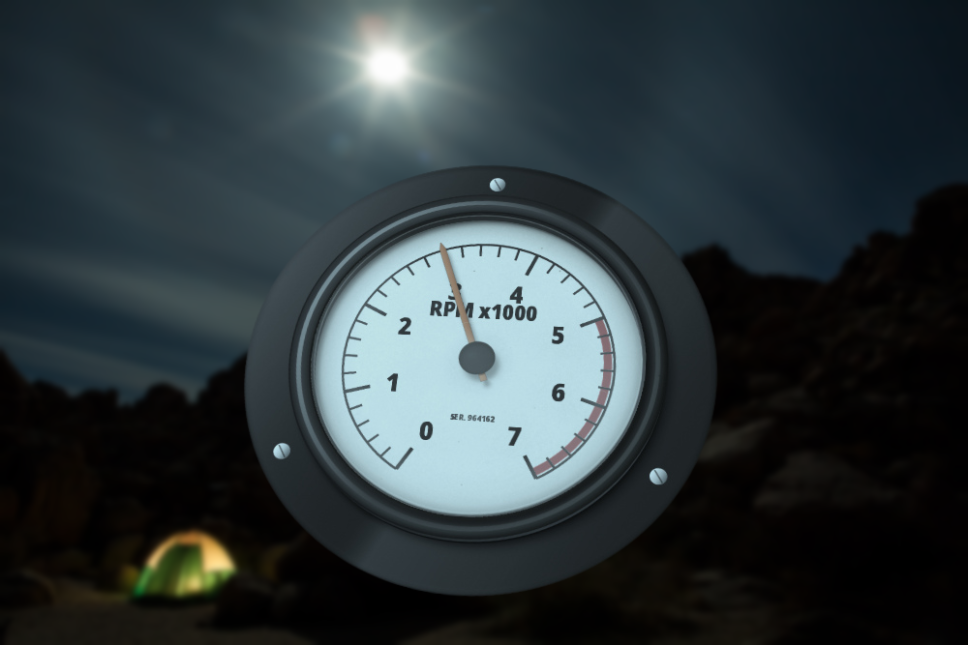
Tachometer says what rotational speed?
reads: 3000 rpm
